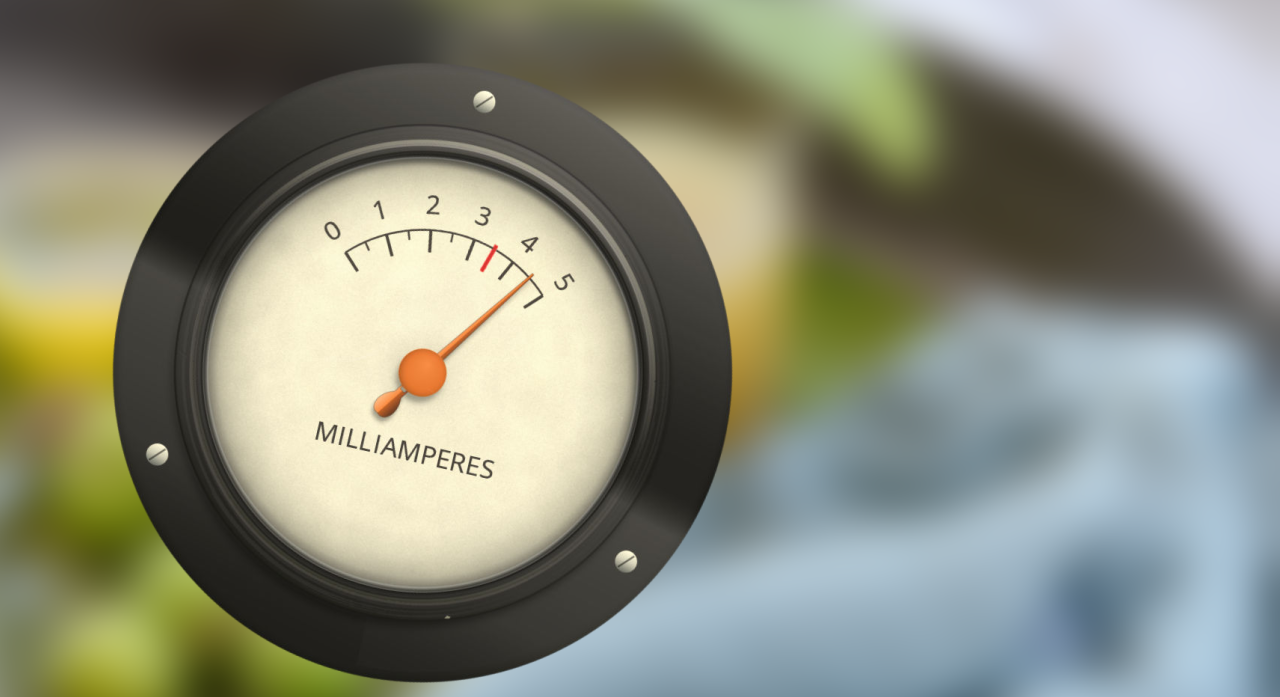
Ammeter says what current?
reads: 4.5 mA
